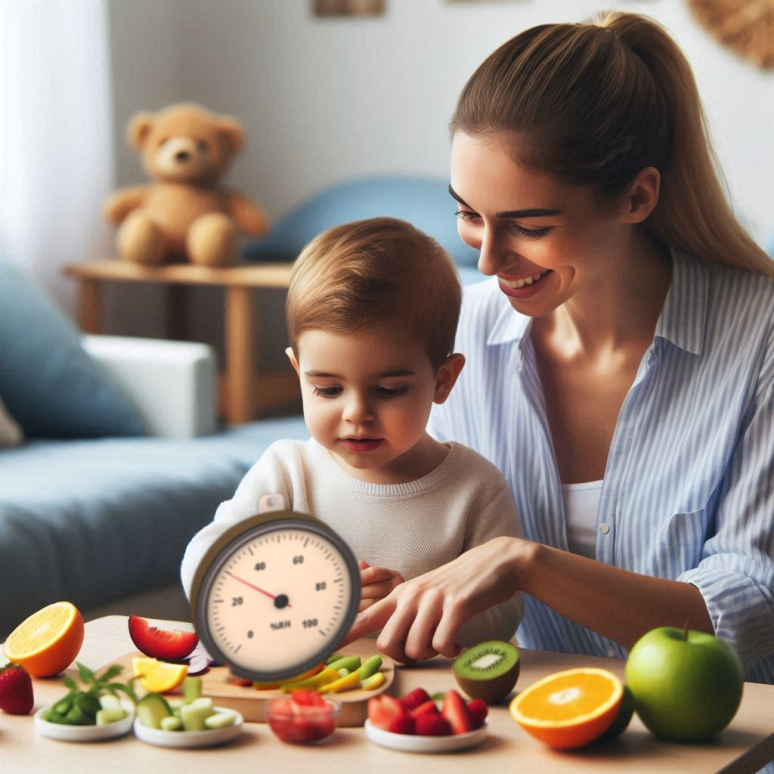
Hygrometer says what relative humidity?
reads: 30 %
